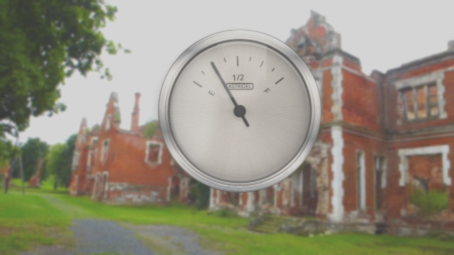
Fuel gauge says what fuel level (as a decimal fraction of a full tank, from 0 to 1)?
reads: 0.25
